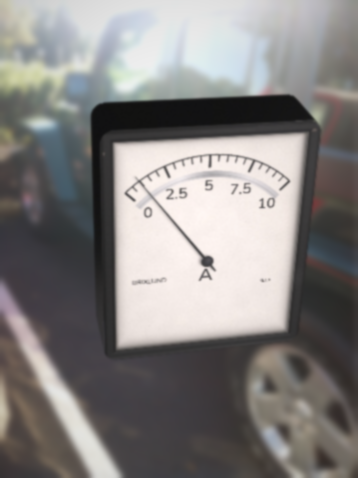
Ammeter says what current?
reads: 1 A
